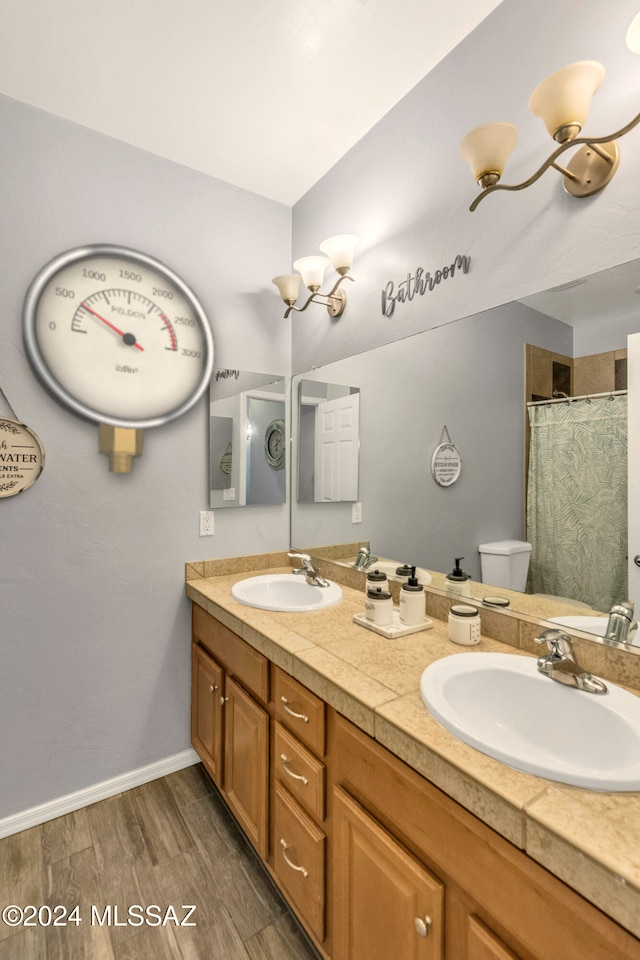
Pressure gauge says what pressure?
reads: 500 psi
